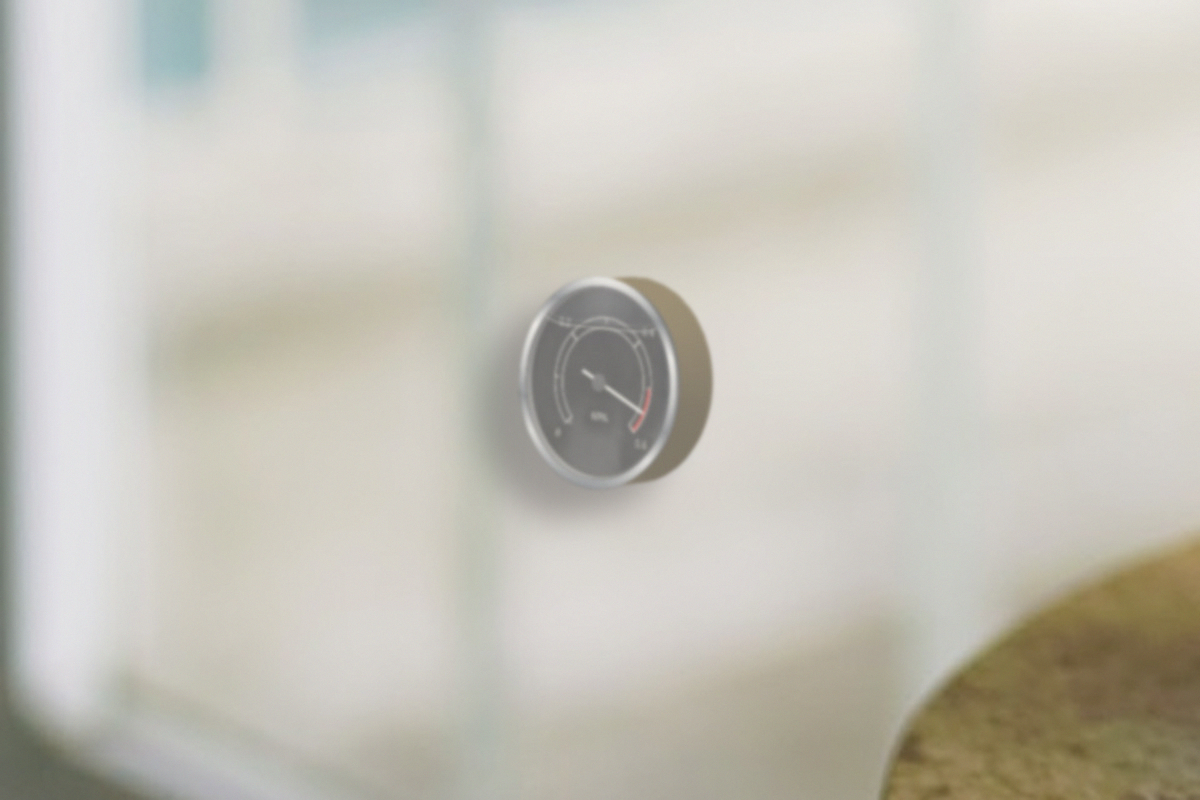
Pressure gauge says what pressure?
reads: 0.55 MPa
